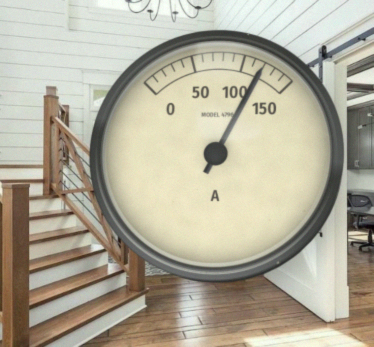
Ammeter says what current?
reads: 120 A
